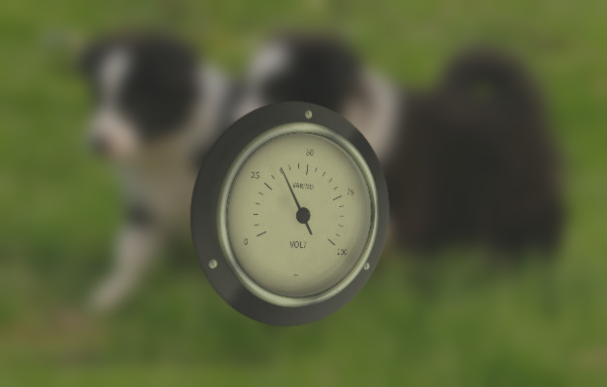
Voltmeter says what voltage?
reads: 35 V
